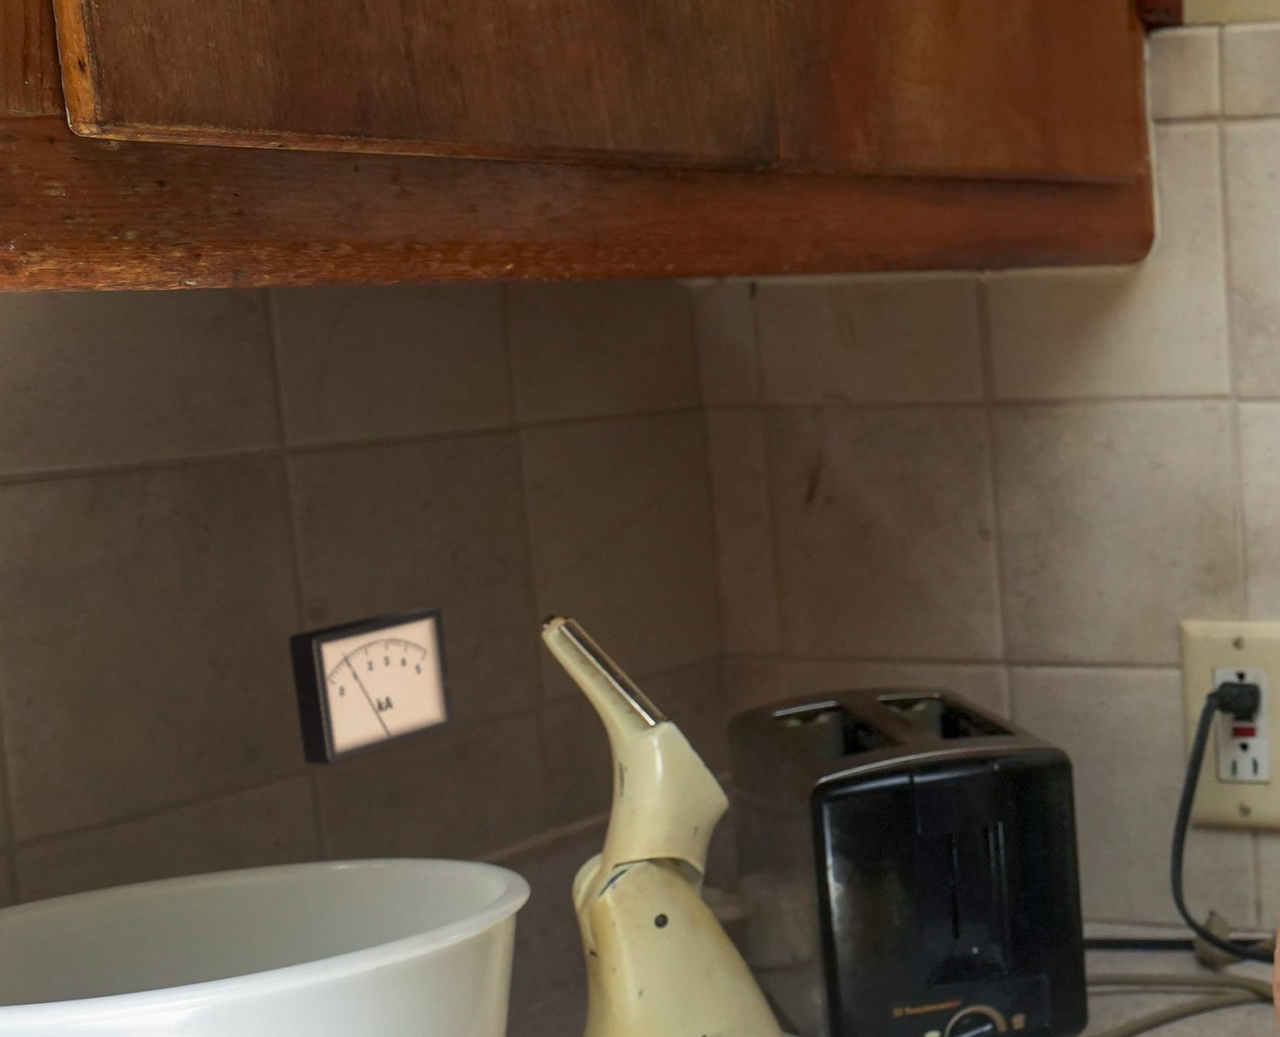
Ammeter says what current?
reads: 1 kA
